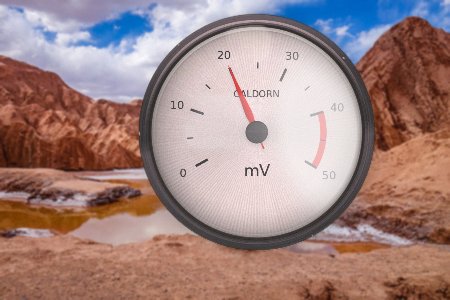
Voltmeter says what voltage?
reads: 20 mV
